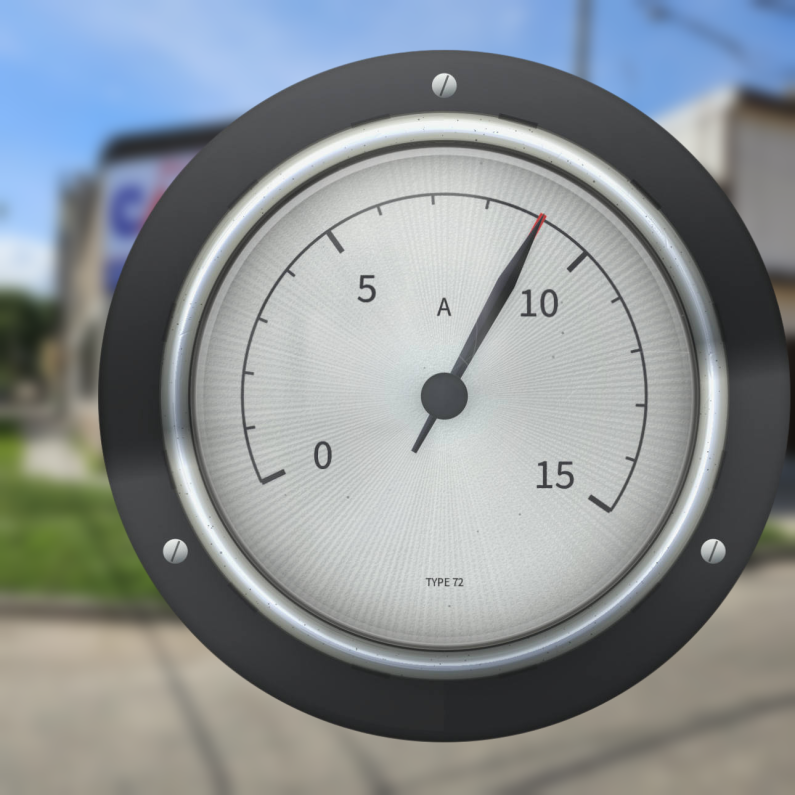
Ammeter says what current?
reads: 9 A
